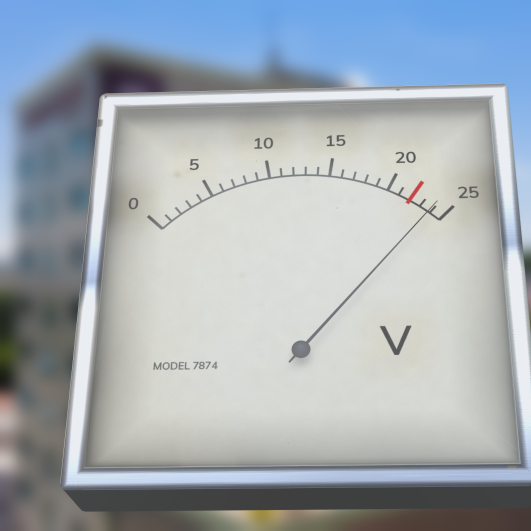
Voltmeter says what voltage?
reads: 24 V
